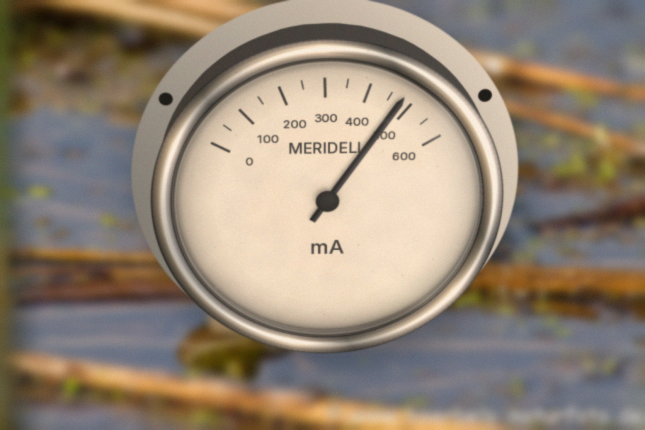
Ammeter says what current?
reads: 475 mA
